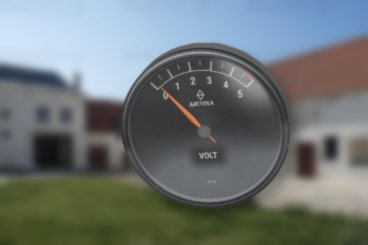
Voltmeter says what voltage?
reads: 0.25 V
